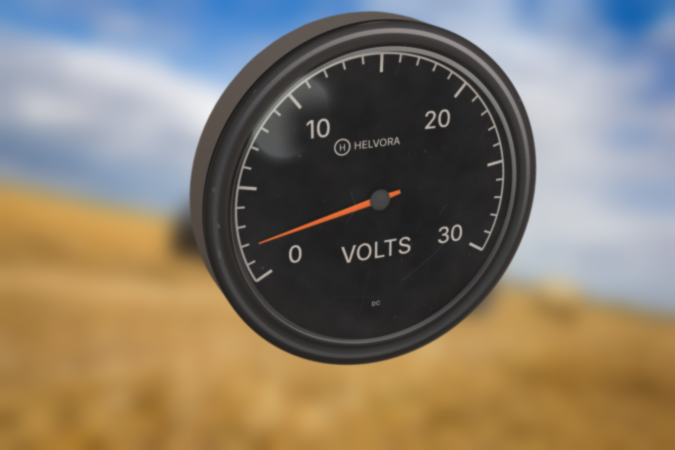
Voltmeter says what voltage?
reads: 2 V
